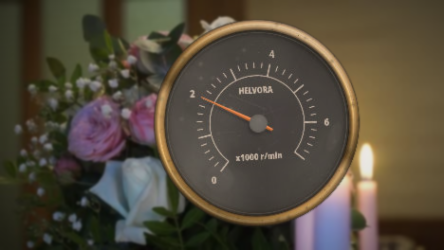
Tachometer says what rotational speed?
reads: 2000 rpm
